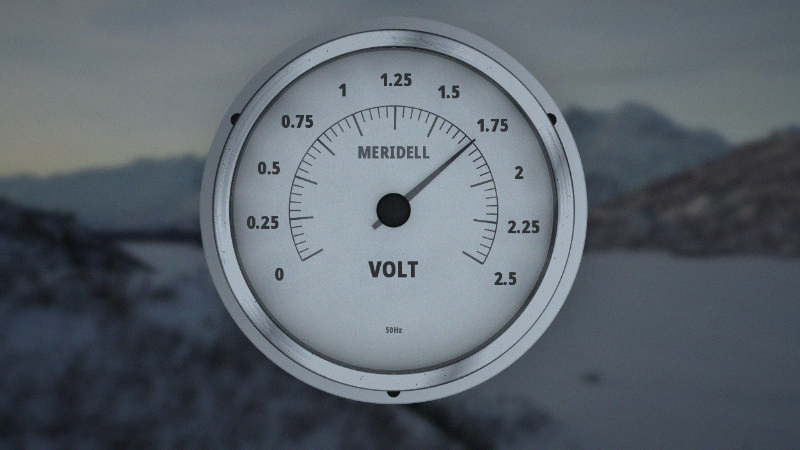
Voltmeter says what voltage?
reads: 1.75 V
